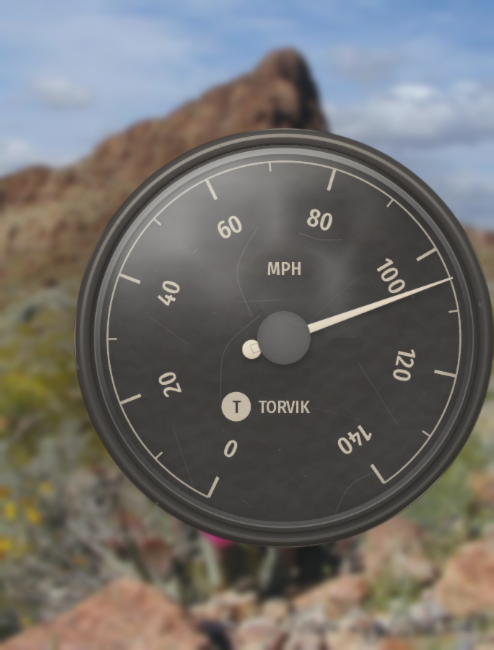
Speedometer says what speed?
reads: 105 mph
